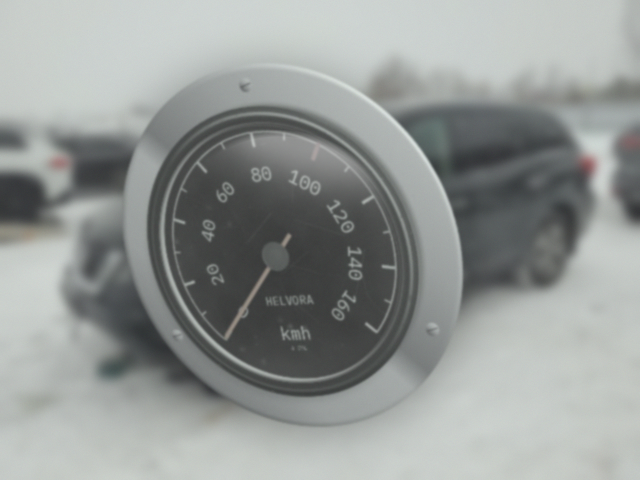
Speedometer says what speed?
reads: 0 km/h
